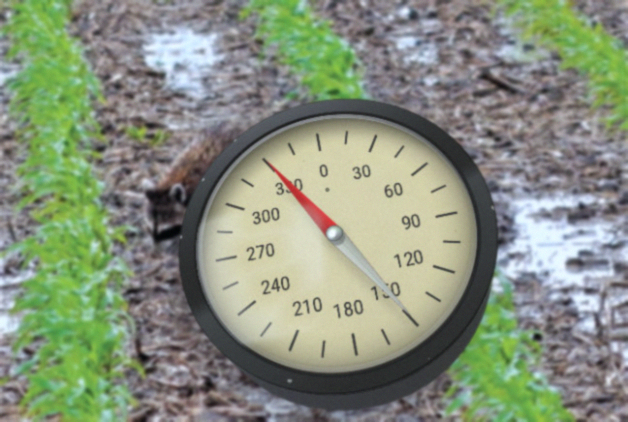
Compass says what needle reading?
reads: 330 °
